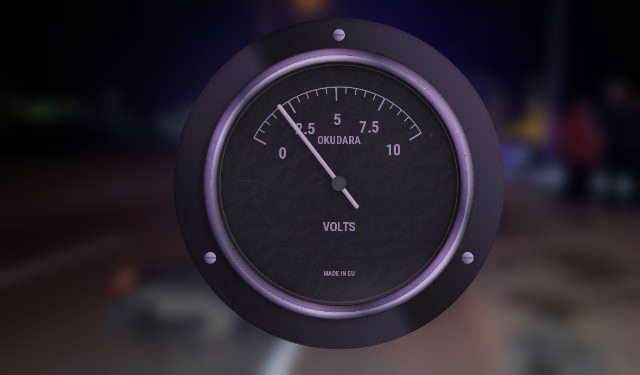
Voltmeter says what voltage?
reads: 2 V
